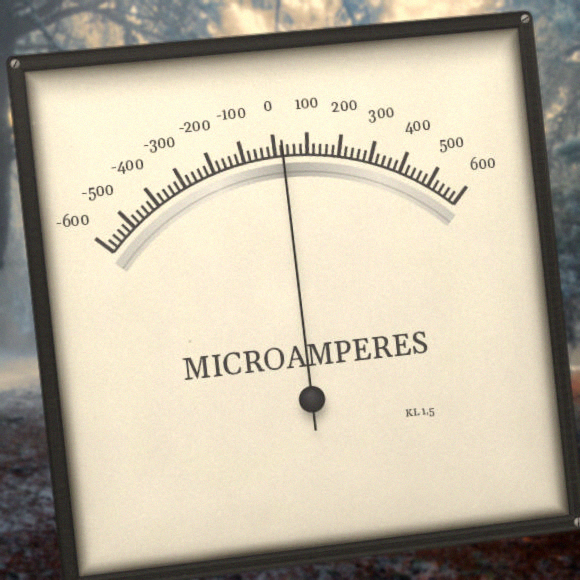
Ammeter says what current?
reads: 20 µA
